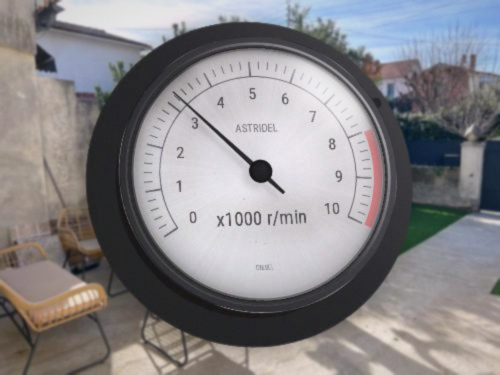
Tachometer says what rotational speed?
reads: 3200 rpm
